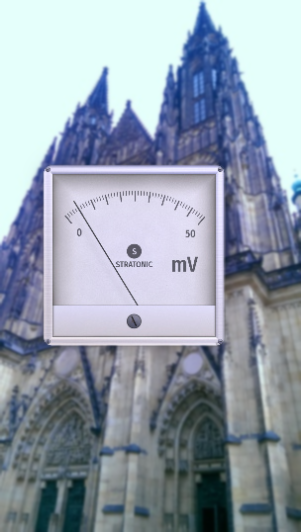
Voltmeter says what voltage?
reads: 5 mV
